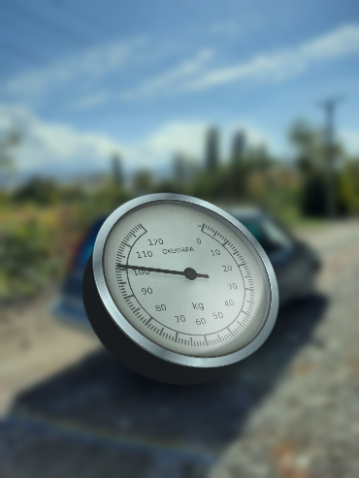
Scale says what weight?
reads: 100 kg
